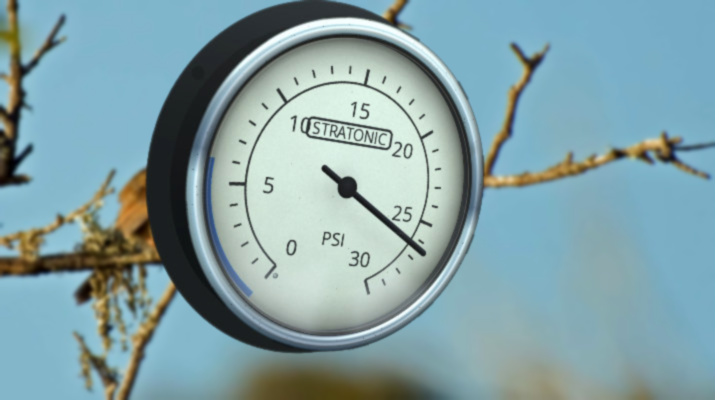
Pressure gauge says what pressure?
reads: 26.5 psi
